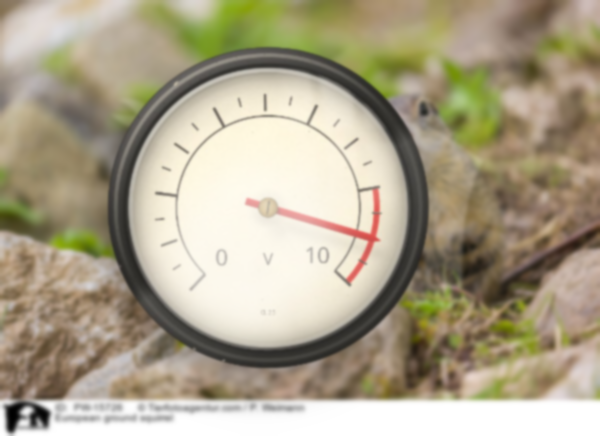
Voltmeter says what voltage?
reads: 9 V
